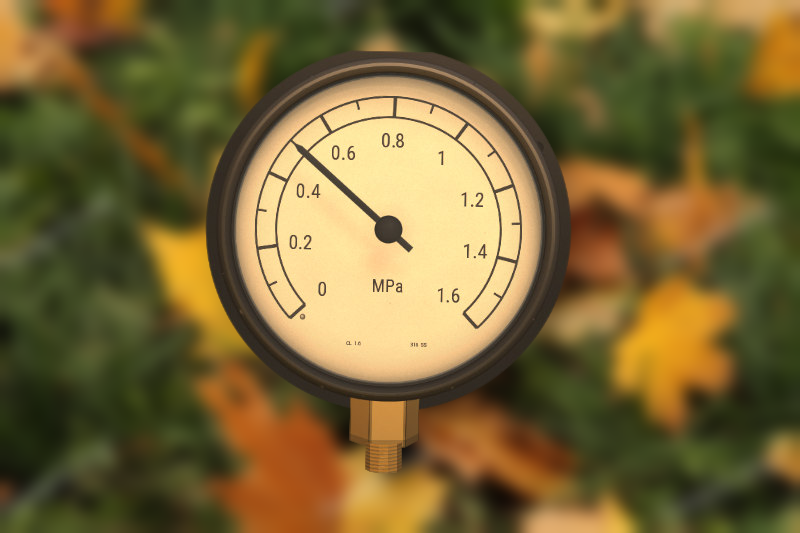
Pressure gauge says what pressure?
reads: 0.5 MPa
